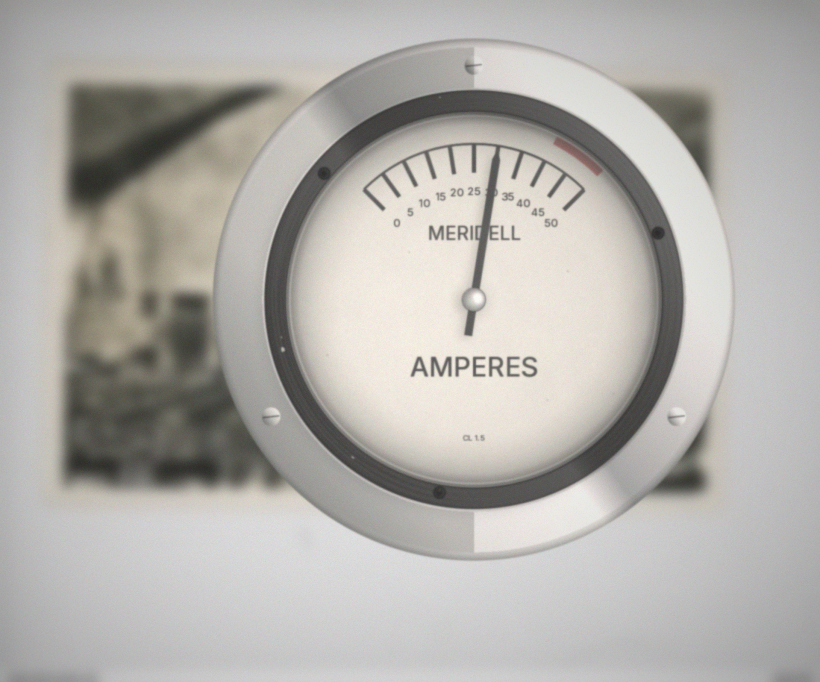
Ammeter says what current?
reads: 30 A
